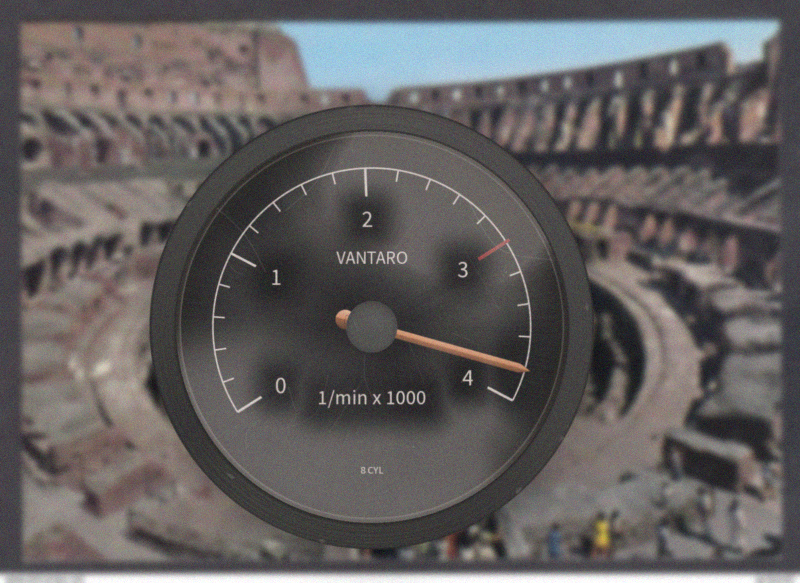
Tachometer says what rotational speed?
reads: 3800 rpm
